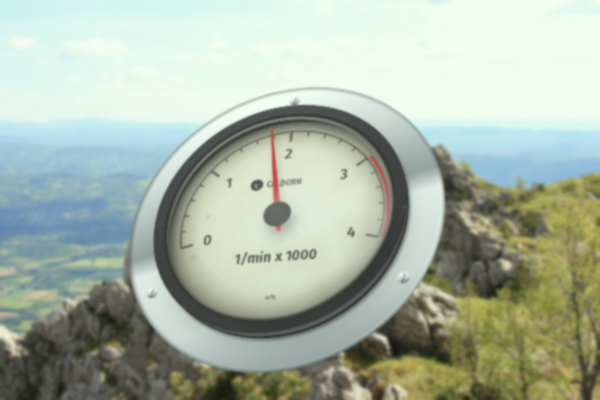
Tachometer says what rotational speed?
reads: 1800 rpm
